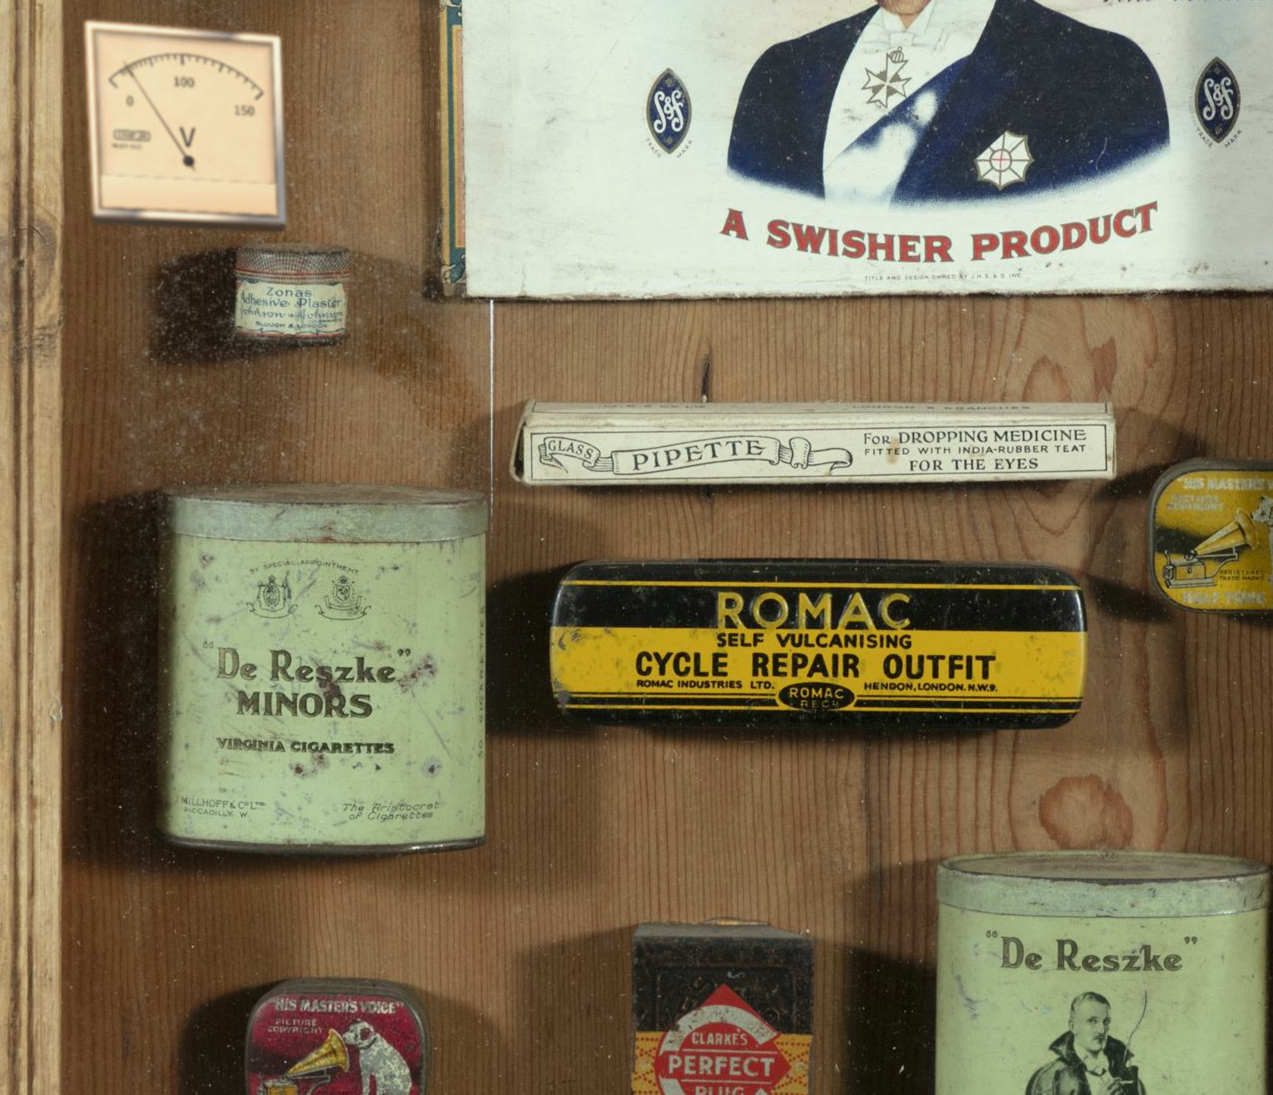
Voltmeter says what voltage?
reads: 50 V
